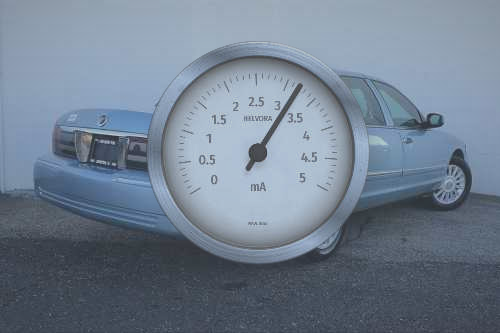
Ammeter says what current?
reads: 3.2 mA
